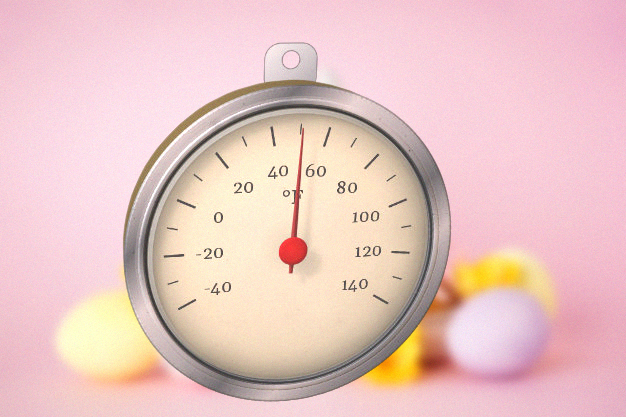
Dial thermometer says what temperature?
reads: 50 °F
